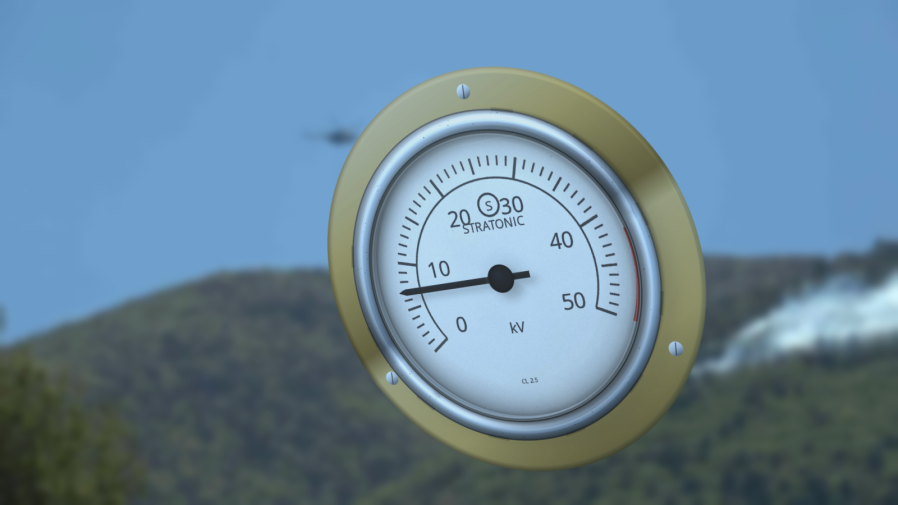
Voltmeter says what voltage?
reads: 7 kV
